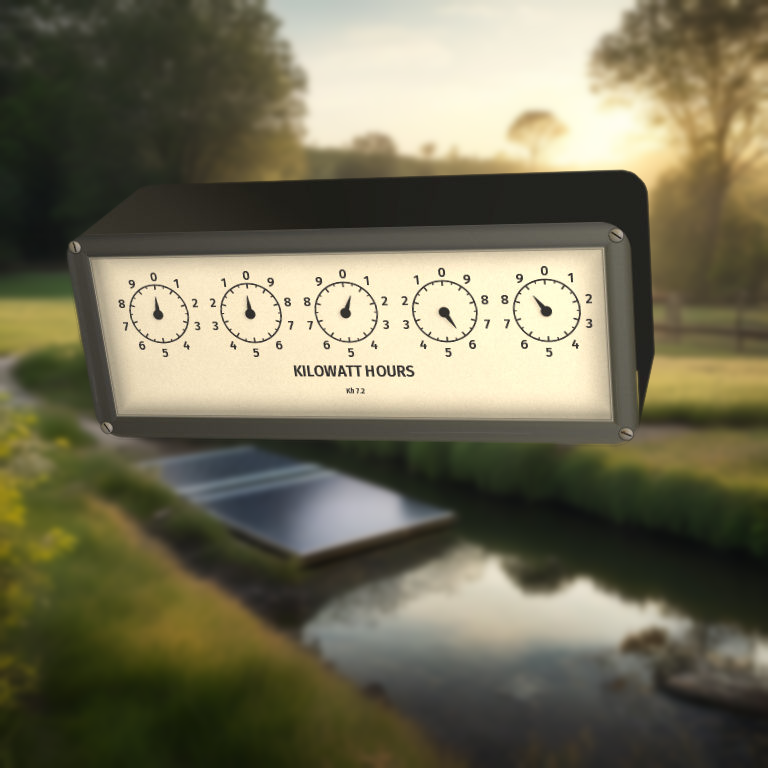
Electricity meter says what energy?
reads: 59 kWh
